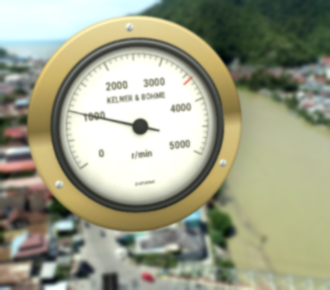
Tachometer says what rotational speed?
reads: 1000 rpm
